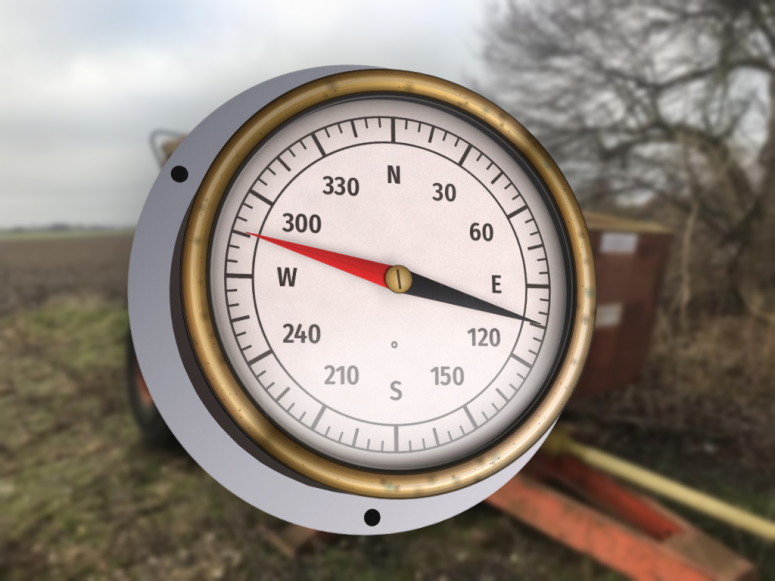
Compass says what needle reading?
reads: 285 °
